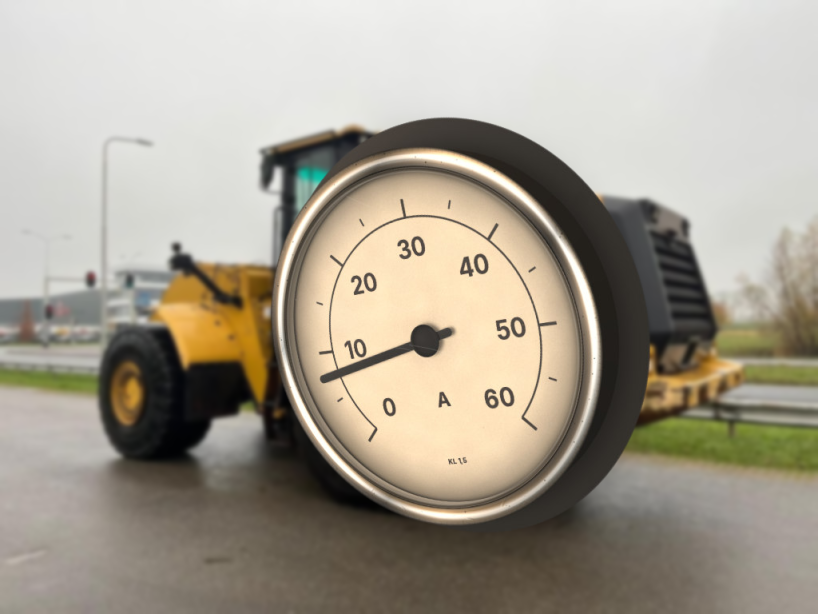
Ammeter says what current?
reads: 7.5 A
